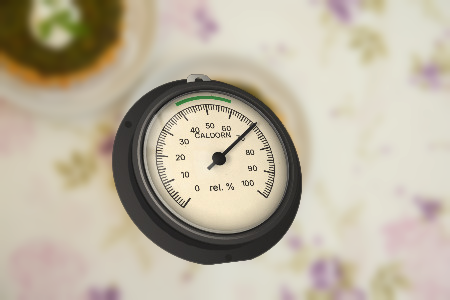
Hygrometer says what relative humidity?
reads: 70 %
